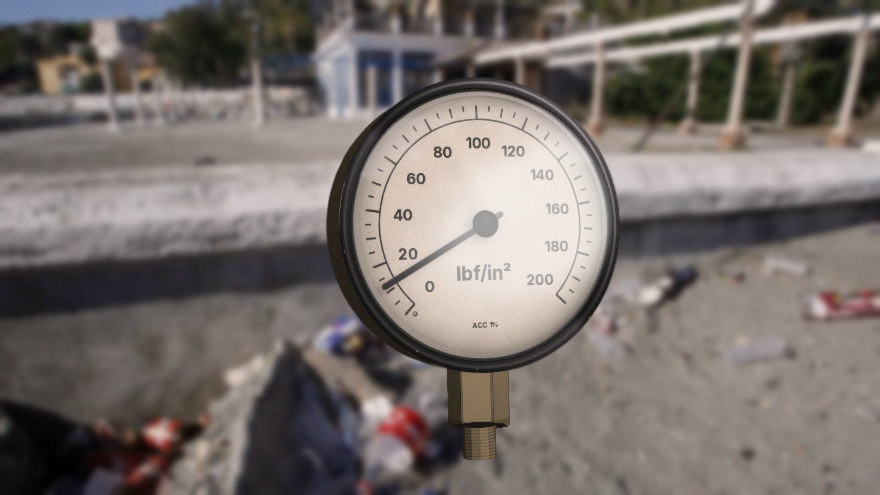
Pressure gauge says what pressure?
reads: 12.5 psi
